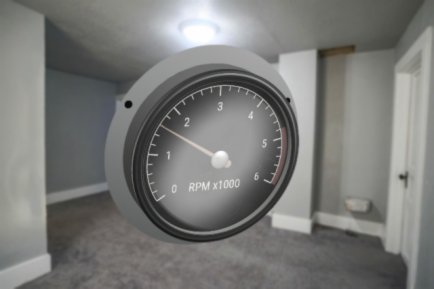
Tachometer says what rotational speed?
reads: 1600 rpm
